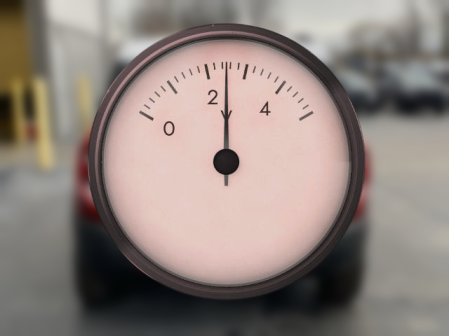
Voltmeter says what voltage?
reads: 2.5 V
